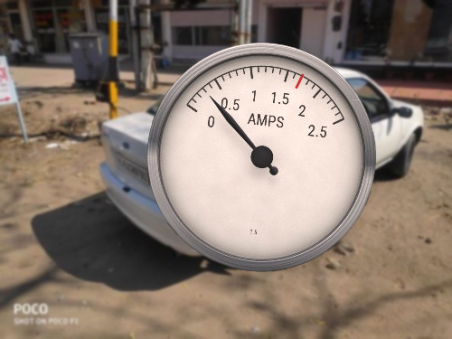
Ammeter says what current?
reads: 0.3 A
